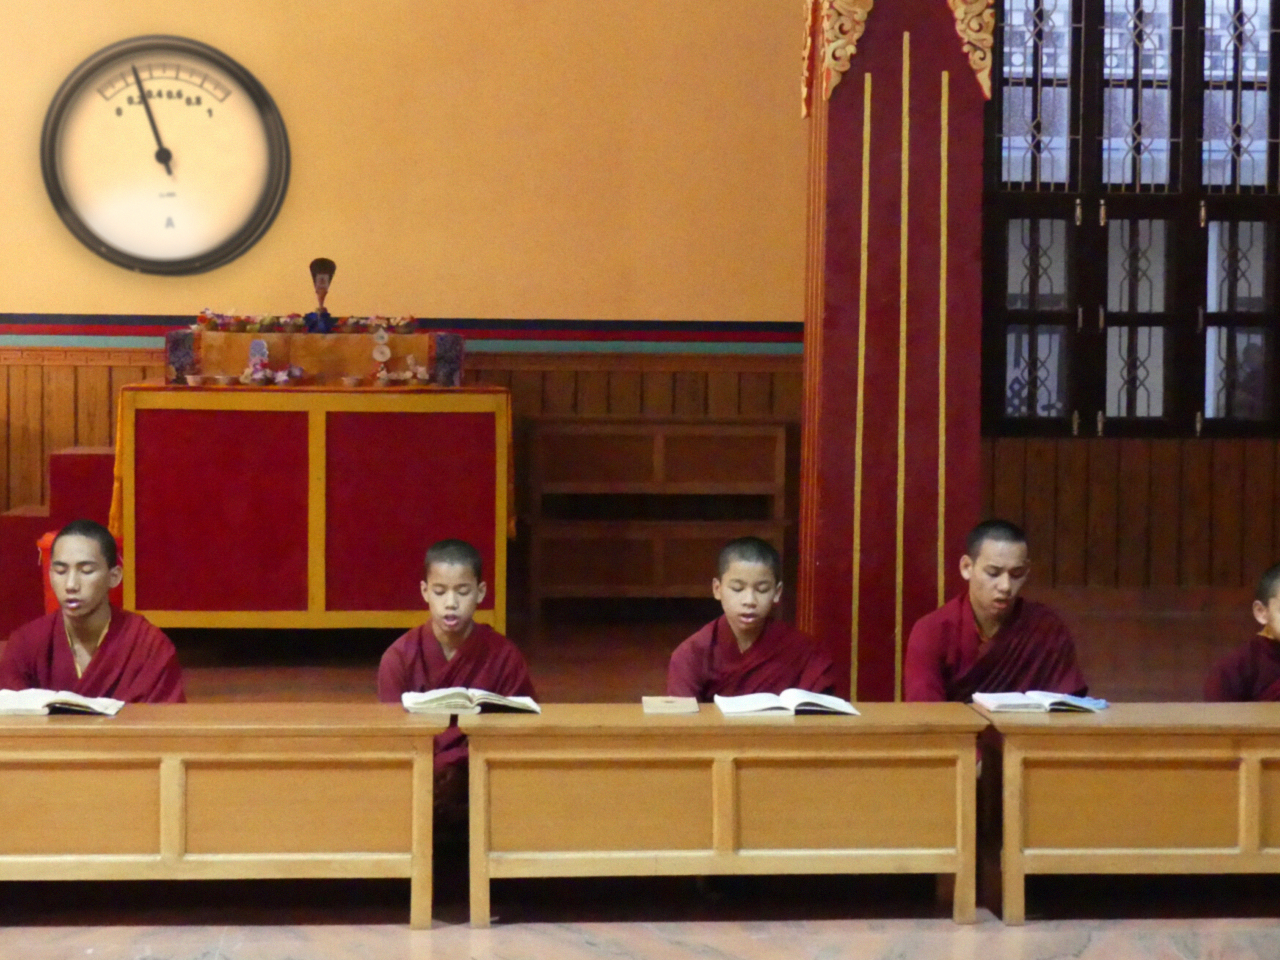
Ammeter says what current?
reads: 0.3 A
